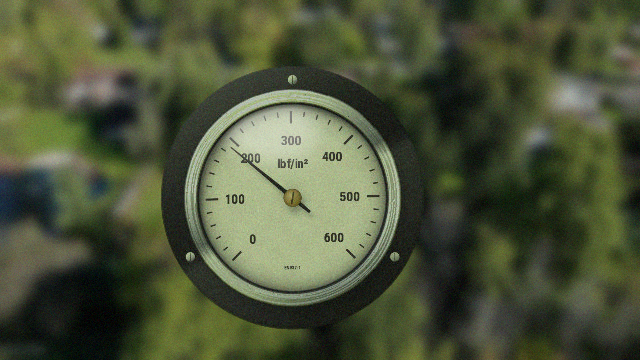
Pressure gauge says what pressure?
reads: 190 psi
